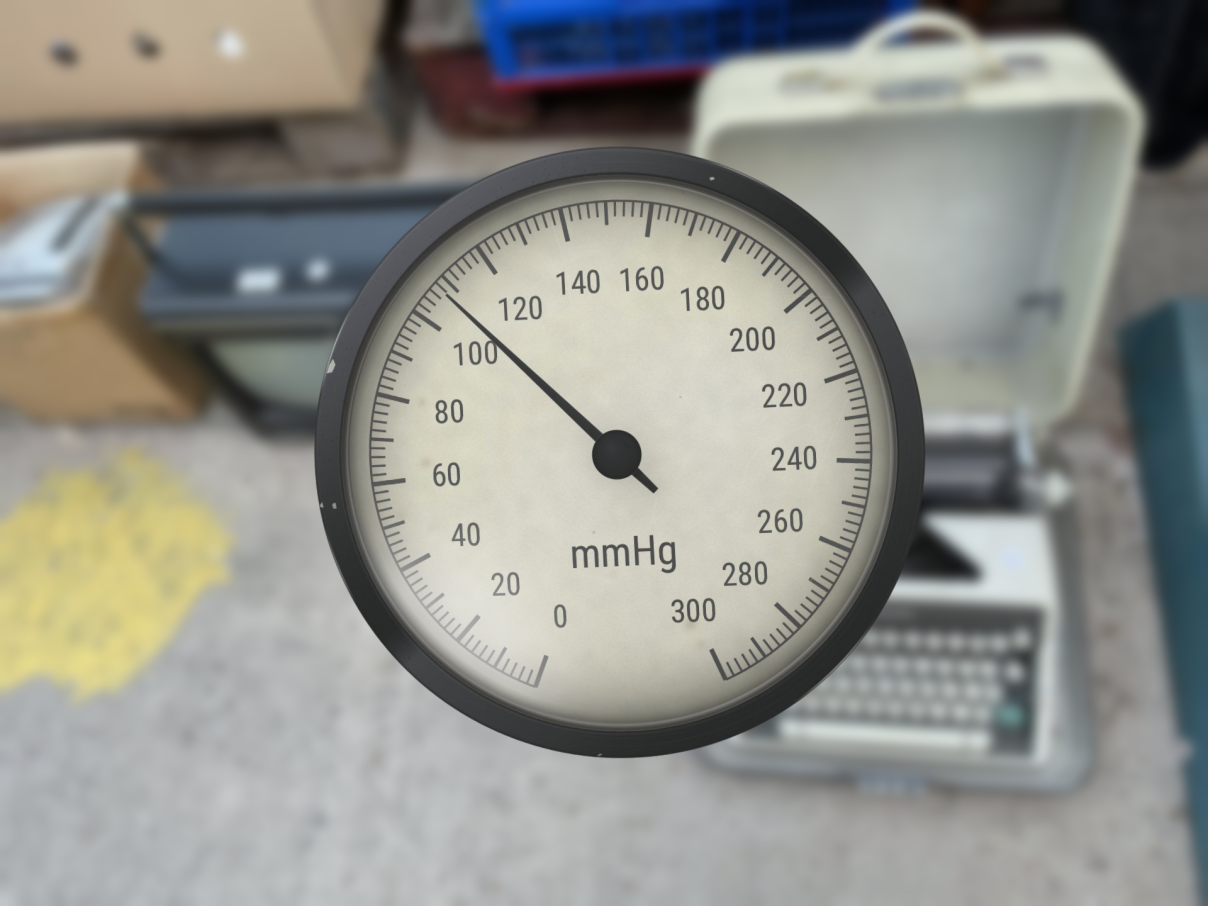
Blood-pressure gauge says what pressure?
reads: 108 mmHg
